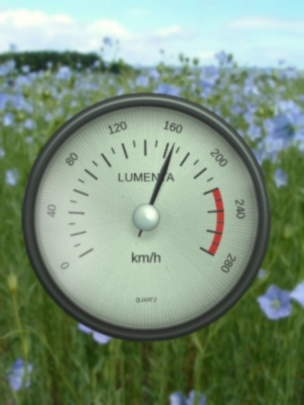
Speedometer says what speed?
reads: 165 km/h
